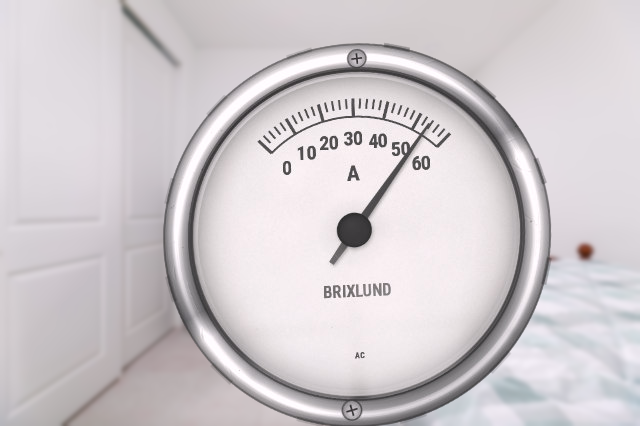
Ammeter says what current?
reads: 54 A
